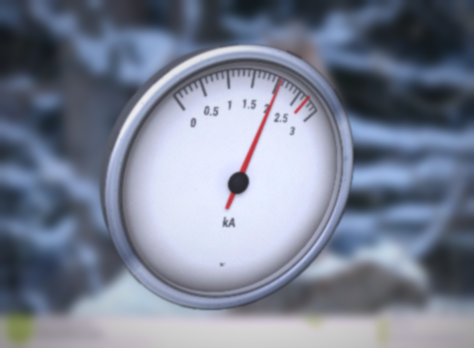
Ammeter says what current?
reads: 2 kA
